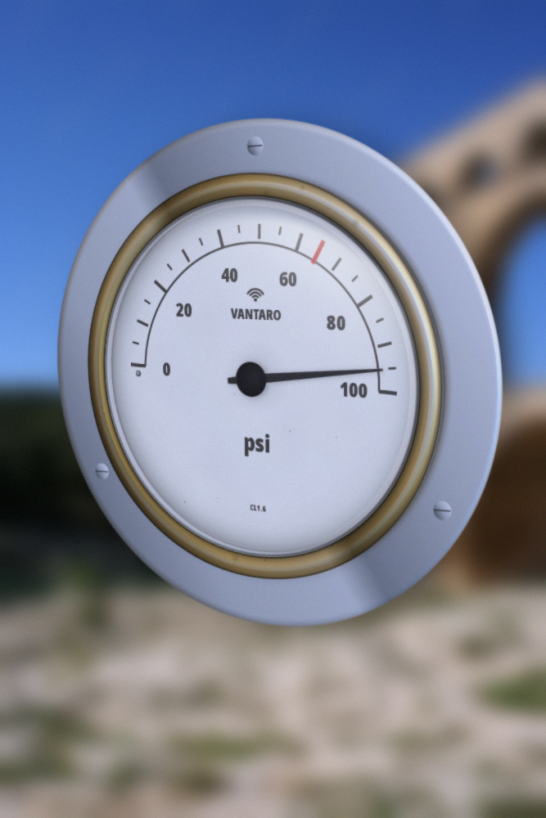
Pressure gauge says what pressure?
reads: 95 psi
